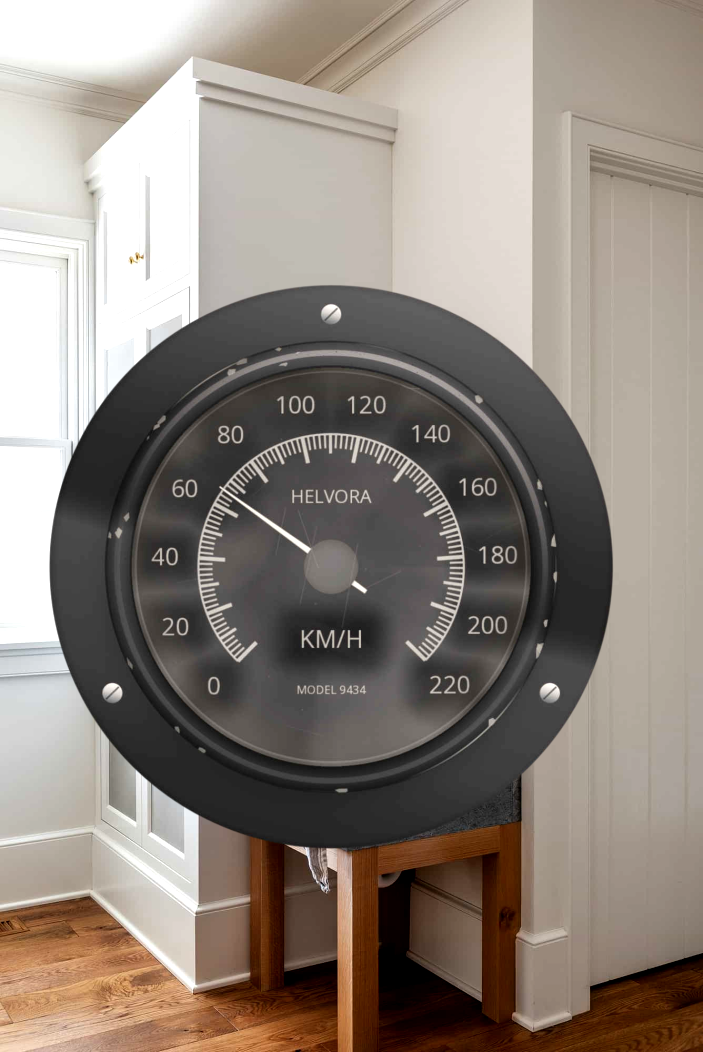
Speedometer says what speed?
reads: 66 km/h
